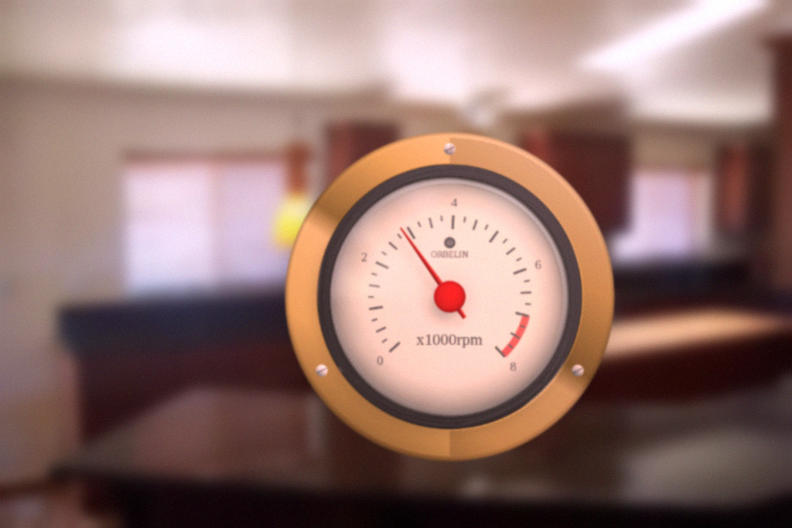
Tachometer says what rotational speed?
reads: 2875 rpm
